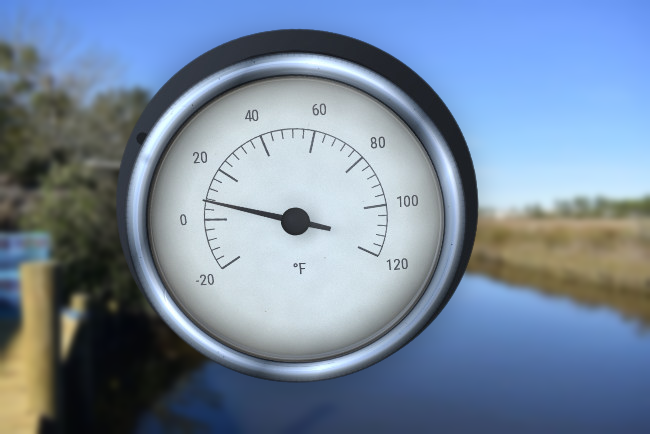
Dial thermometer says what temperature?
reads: 8 °F
